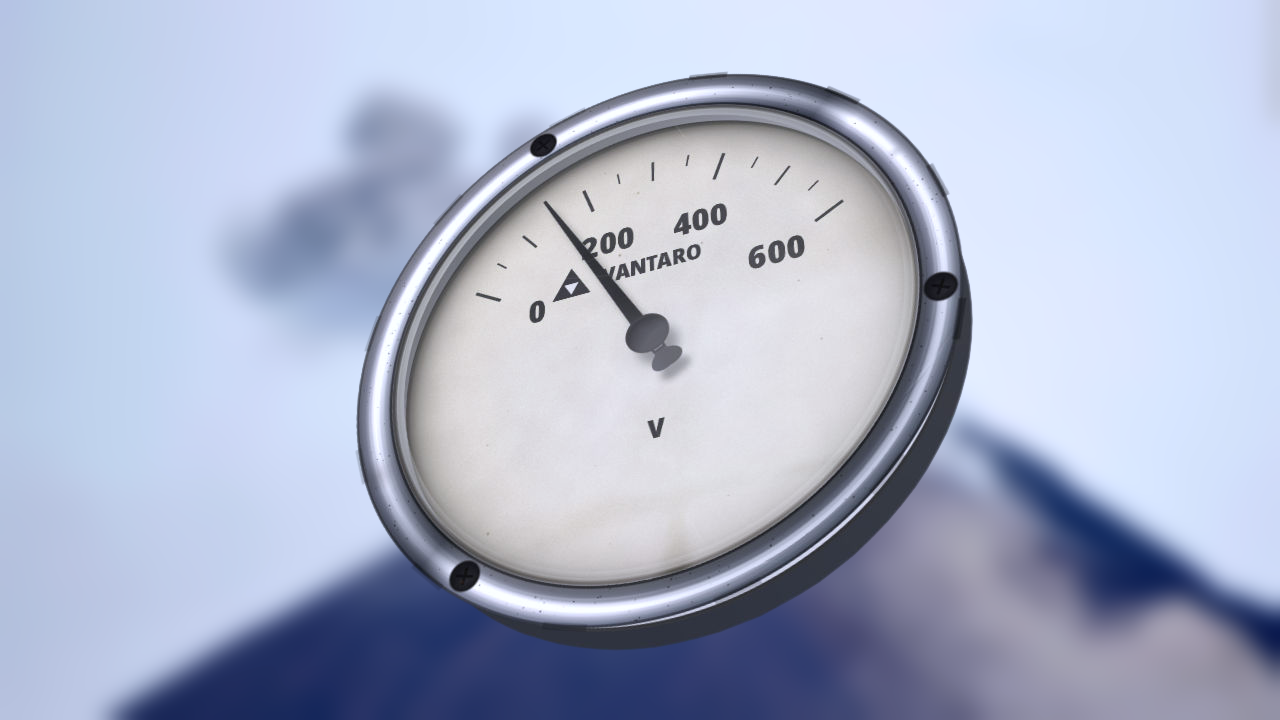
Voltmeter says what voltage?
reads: 150 V
